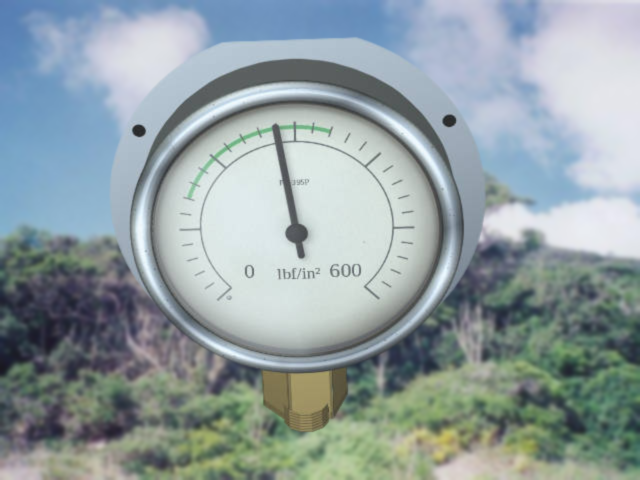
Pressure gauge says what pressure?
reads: 280 psi
